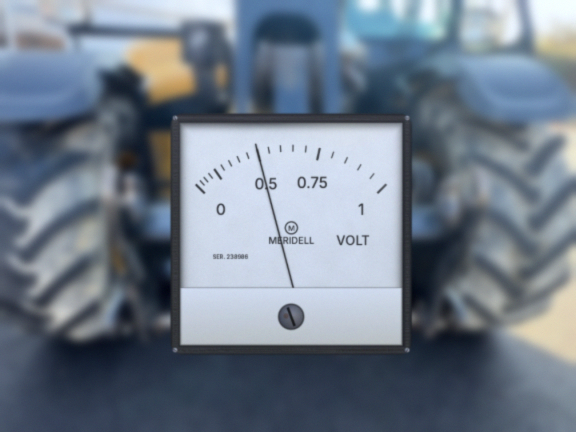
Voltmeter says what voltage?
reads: 0.5 V
